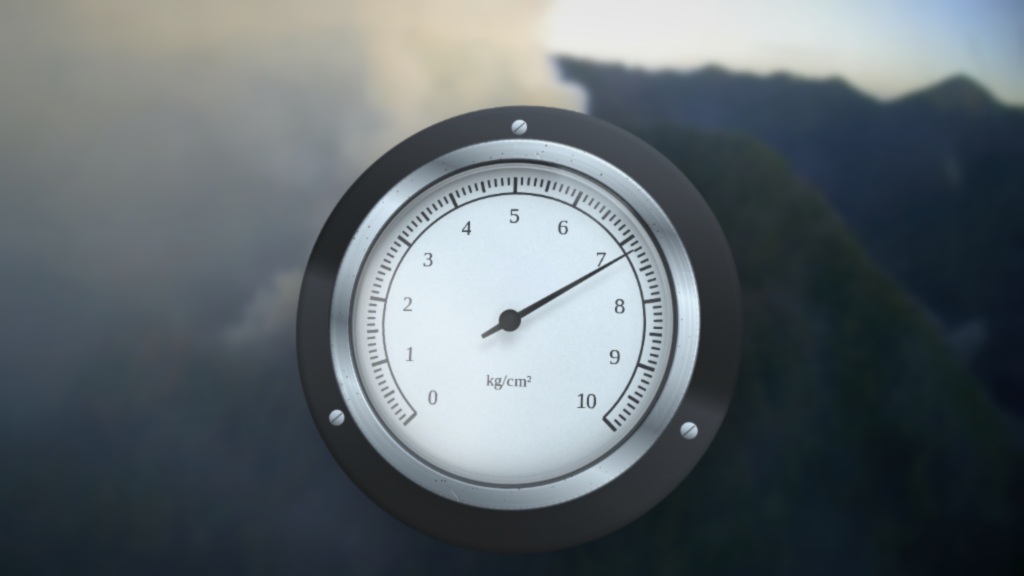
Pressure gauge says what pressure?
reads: 7.2 kg/cm²
